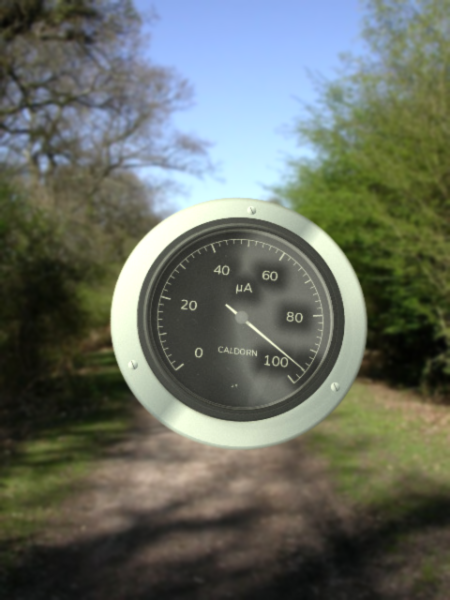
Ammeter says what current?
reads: 96 µA
